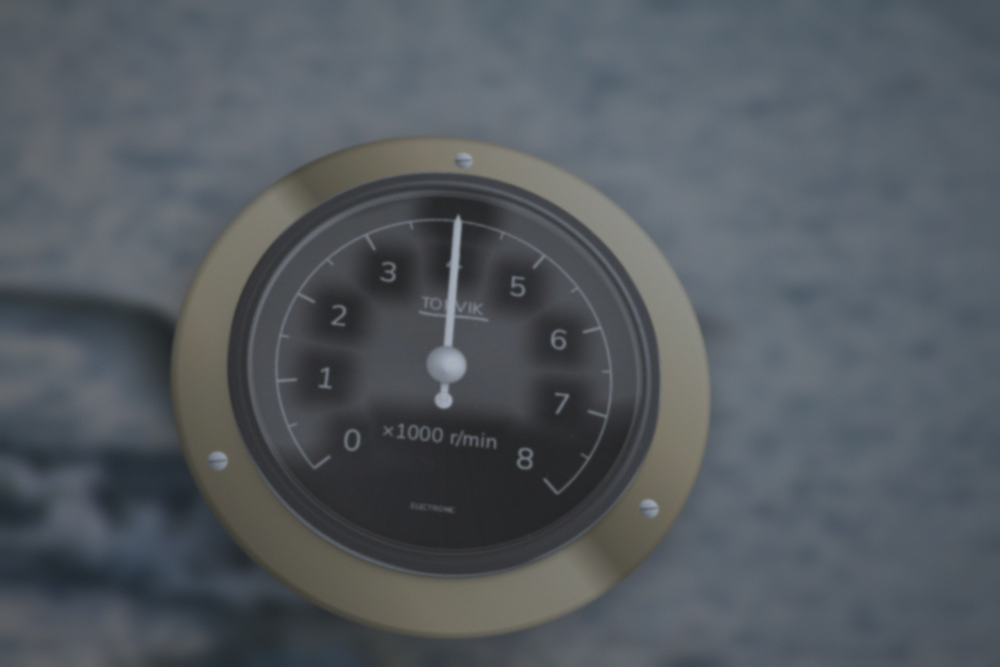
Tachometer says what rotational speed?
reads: 4000 rpm
